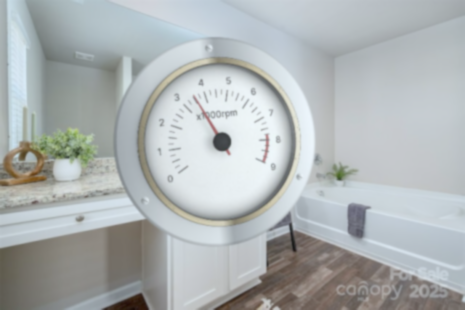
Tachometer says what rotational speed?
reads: 3500 rpm
